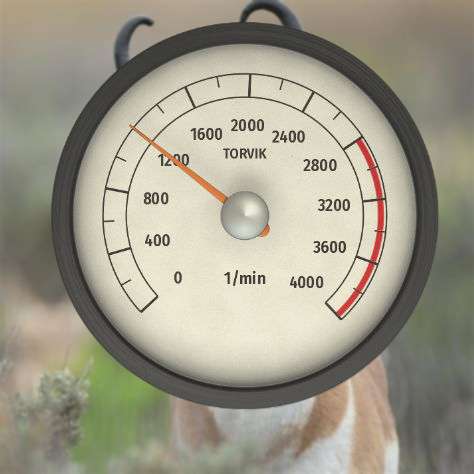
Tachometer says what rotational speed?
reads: 1200 rpm
